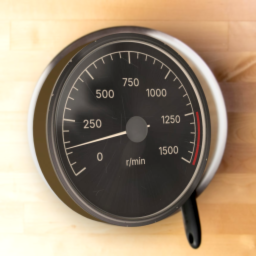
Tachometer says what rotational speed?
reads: 125 rpm
